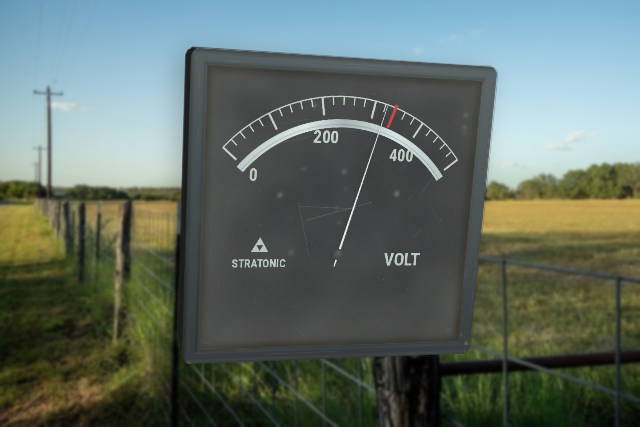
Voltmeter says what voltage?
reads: 320 V
